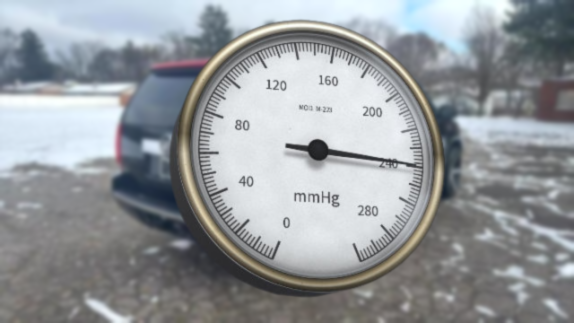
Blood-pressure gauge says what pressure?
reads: 240 mmHg
